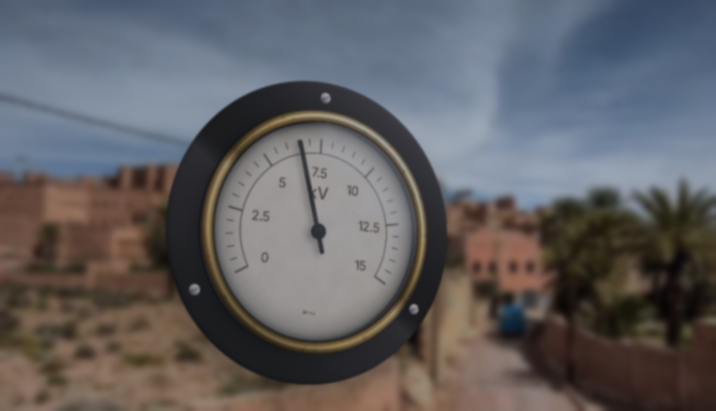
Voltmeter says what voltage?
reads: 6.5 kV
